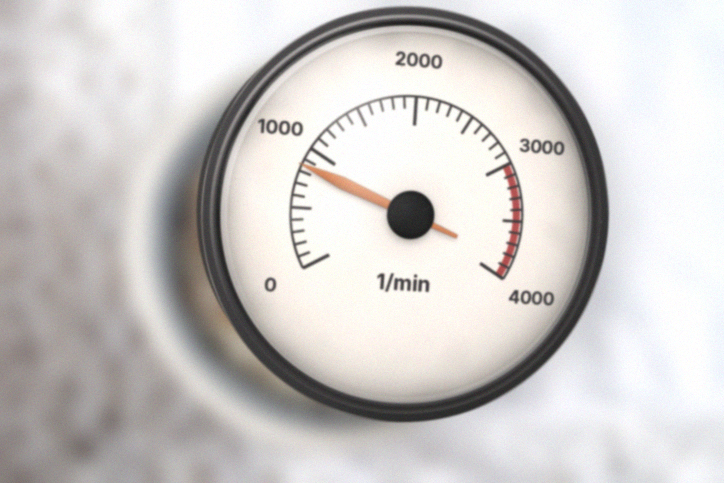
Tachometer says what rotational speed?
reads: 850 rpm
